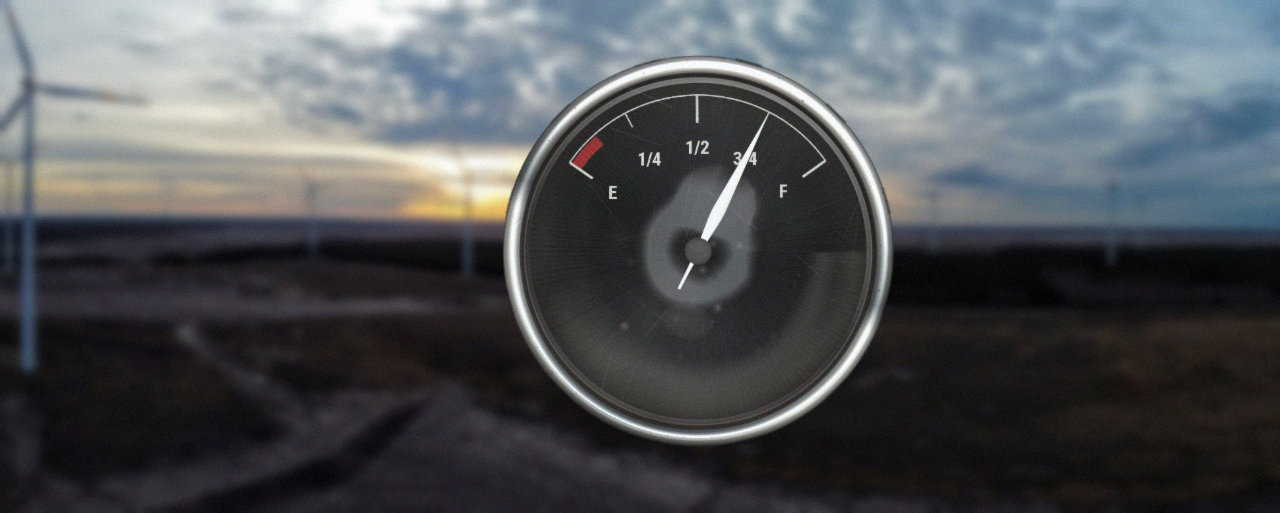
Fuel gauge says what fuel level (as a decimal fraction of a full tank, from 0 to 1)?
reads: 0.75
